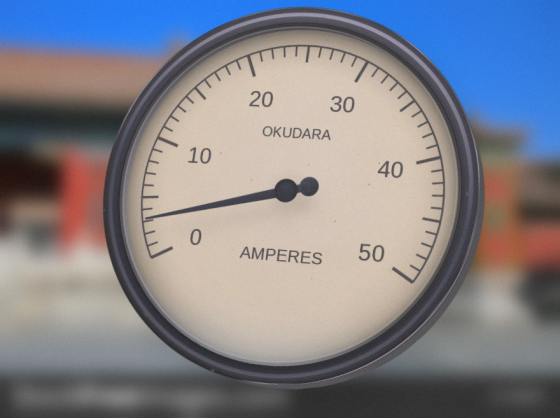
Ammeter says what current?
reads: 3 A
